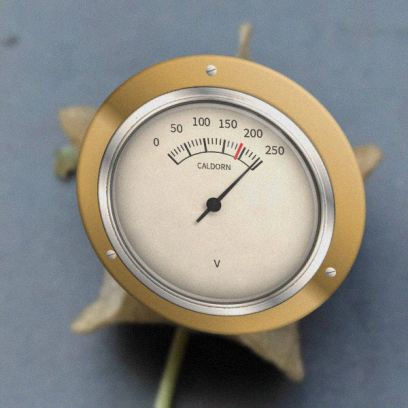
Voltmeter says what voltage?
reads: 240 V
